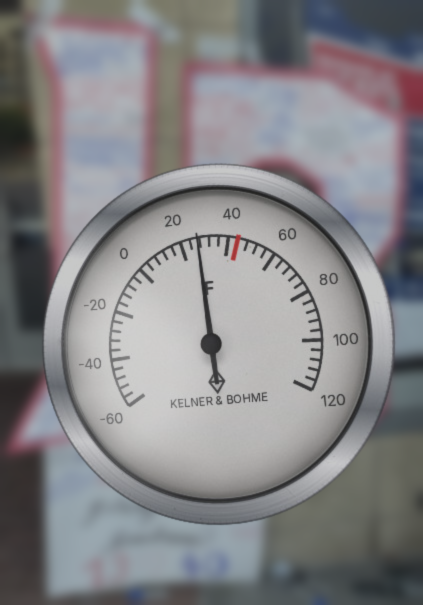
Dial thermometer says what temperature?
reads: 28 °F
